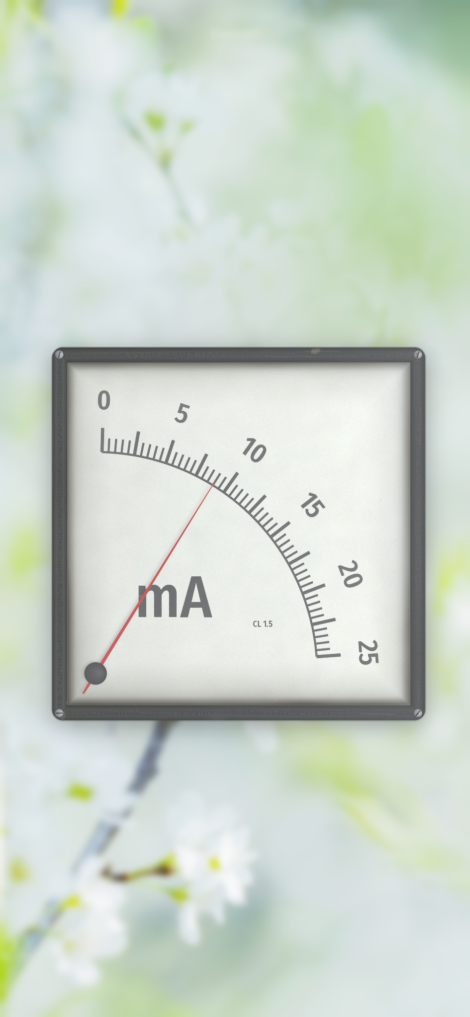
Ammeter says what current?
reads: 9 mA
